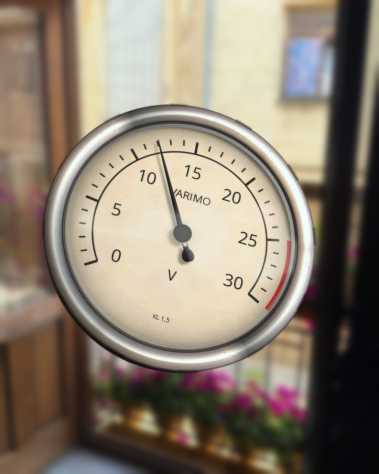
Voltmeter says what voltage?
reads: 12 V
